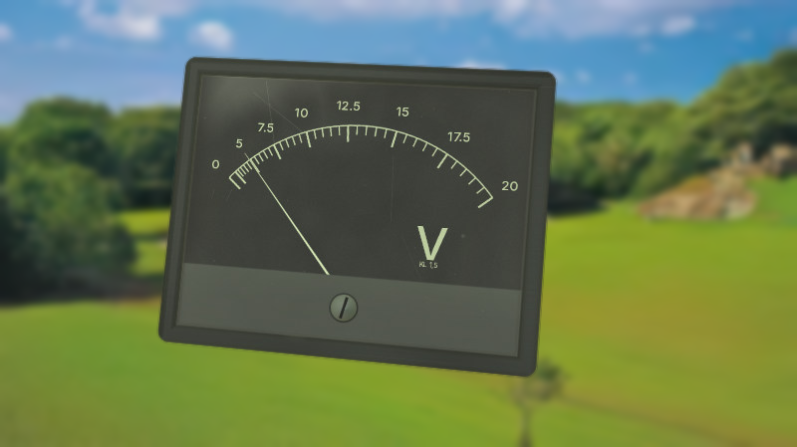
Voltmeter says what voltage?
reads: 5 V
